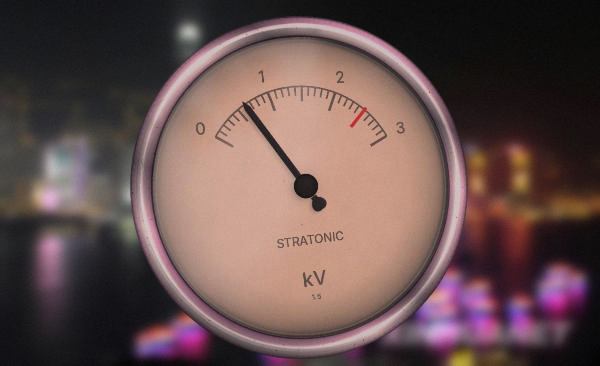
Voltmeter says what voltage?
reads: 0.6 kV
